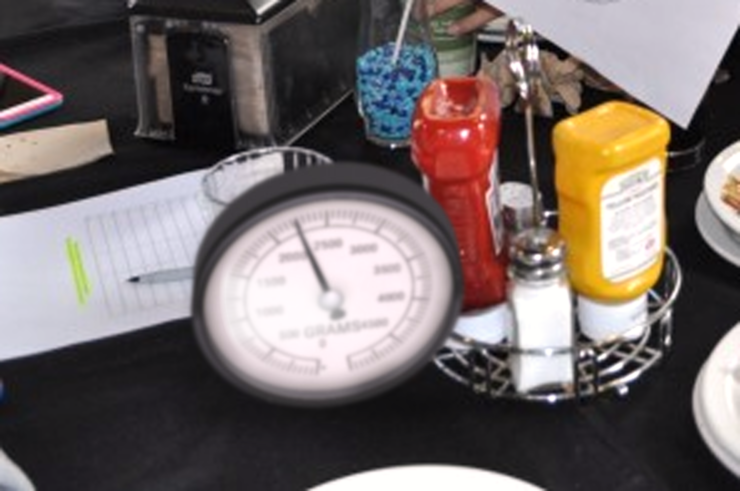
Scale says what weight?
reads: 2250 g
